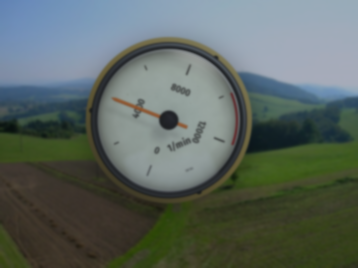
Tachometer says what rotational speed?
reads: 4000 rpm
